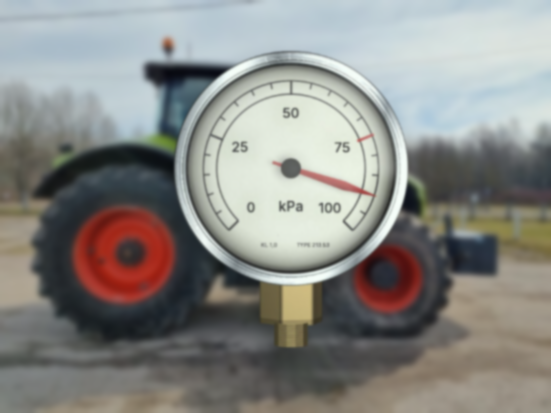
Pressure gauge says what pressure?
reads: 90 kPa
